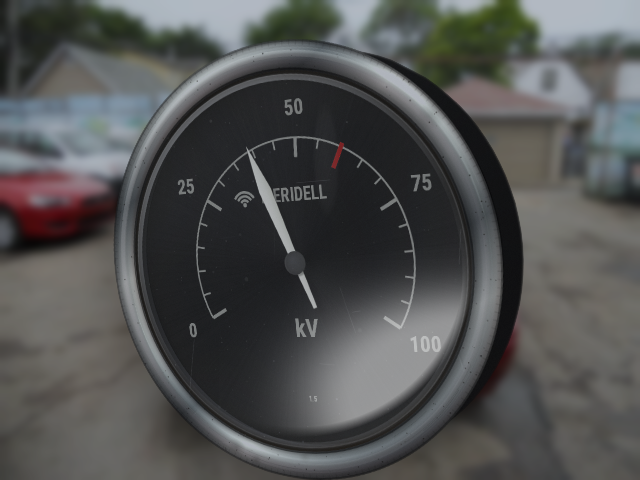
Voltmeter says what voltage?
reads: 40 kV
